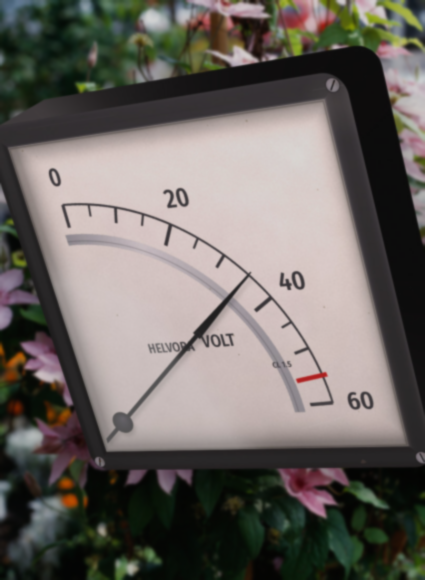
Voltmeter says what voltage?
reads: 35 V
